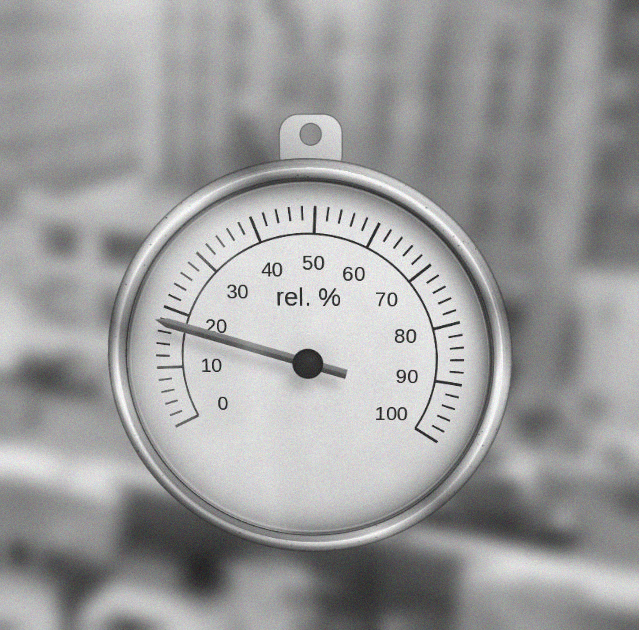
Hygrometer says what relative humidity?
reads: 18 %
